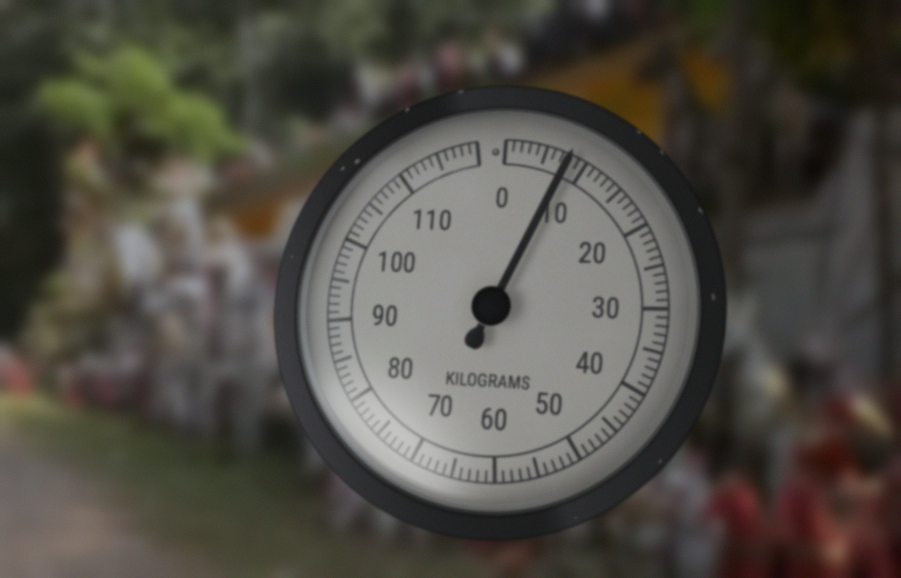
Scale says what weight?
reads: 8 kg
